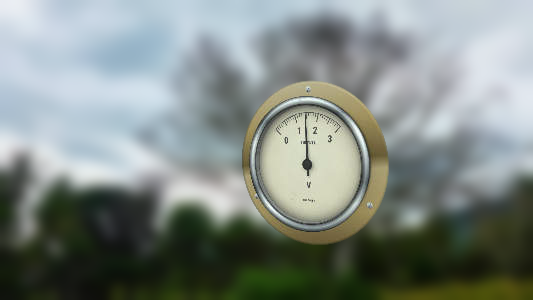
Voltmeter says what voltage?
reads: 1.5 V
